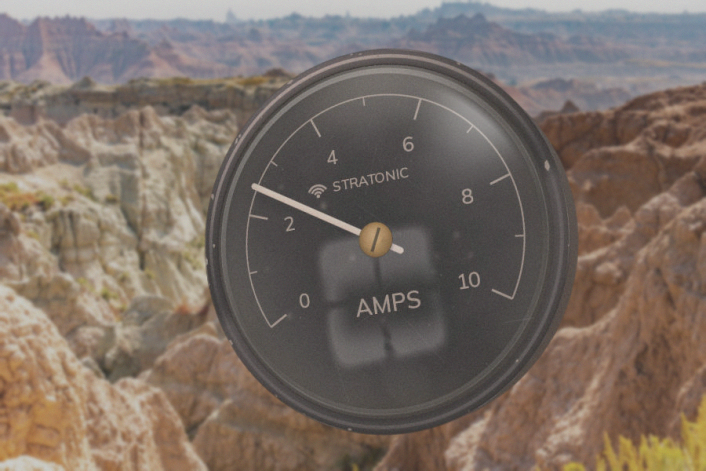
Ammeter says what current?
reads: 2.5 A
